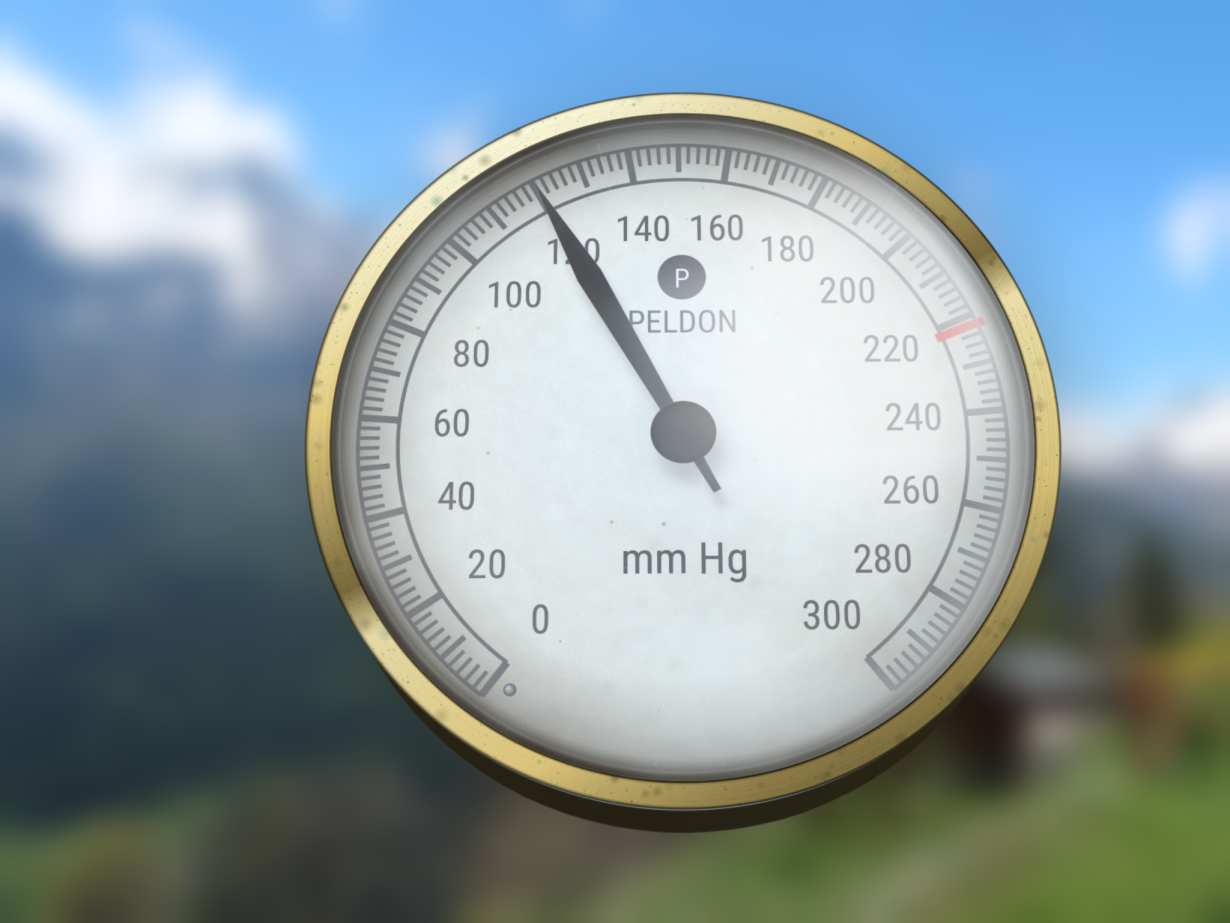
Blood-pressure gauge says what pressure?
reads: 120 mmHg
